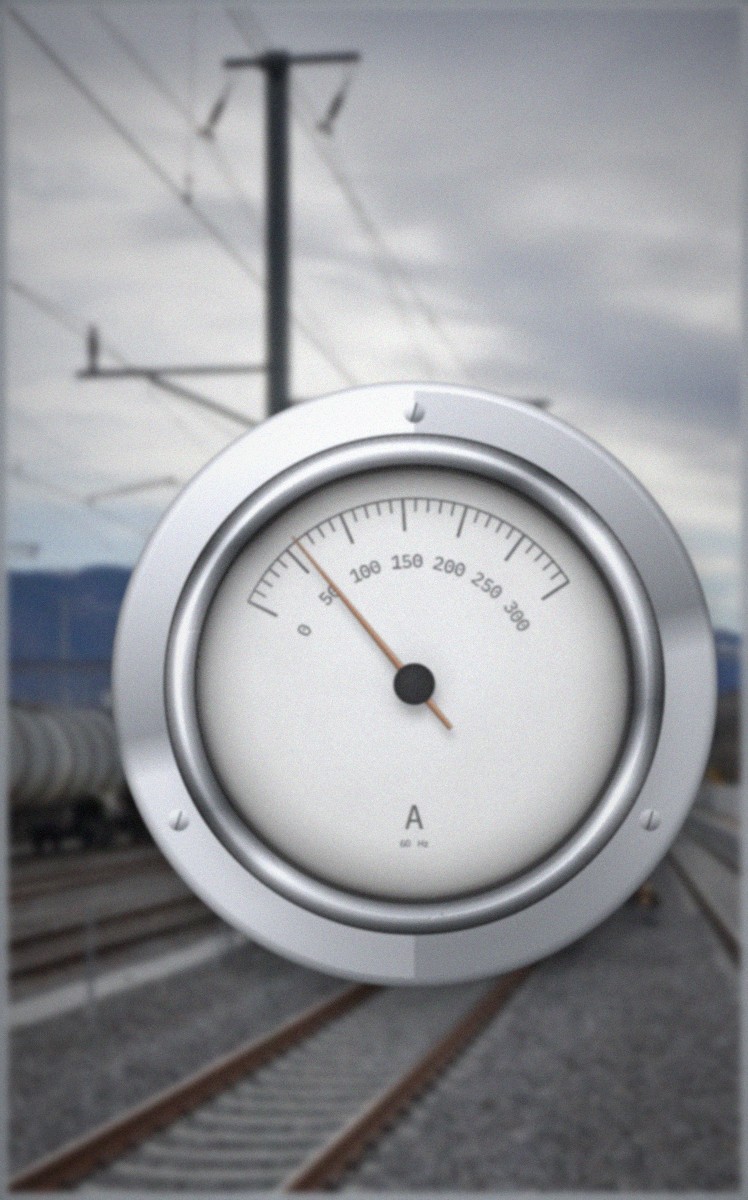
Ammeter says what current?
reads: 60 A
